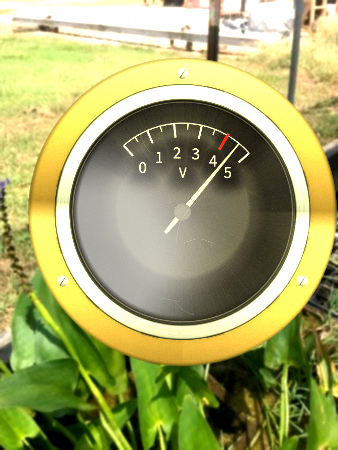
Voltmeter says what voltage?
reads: 4.5 V
